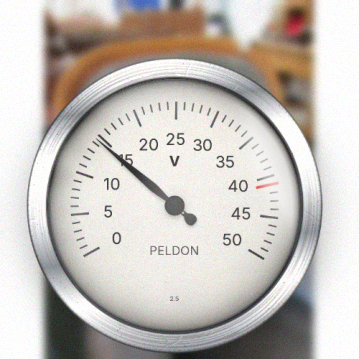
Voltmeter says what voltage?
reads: 14.5 V
